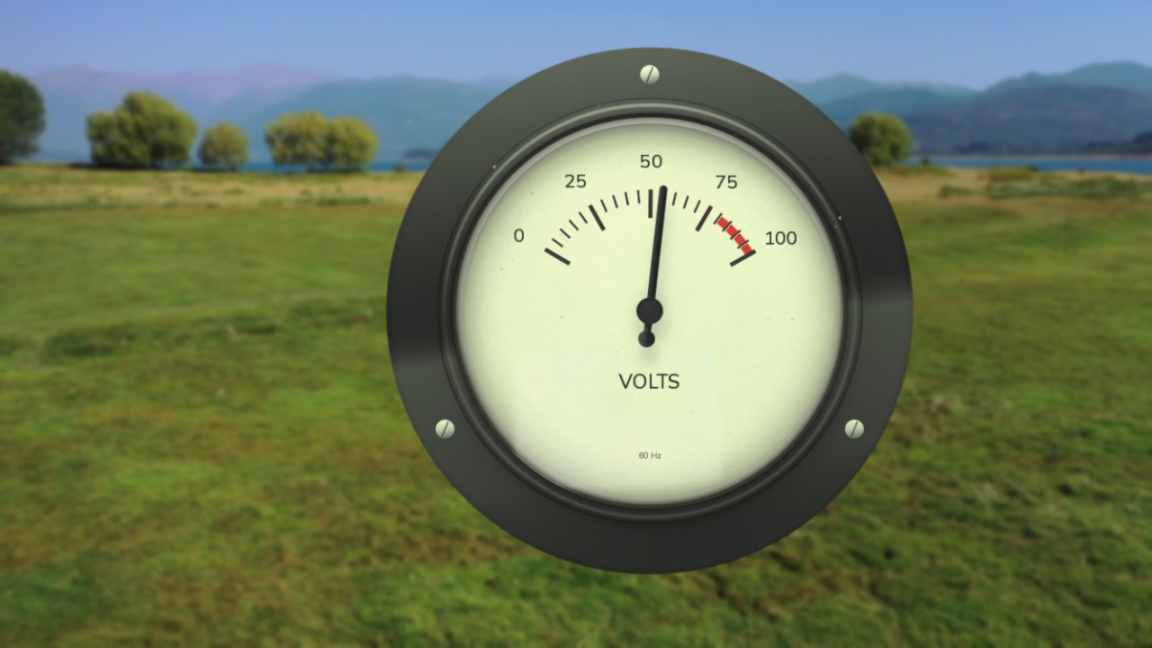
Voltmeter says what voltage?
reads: 55 V
